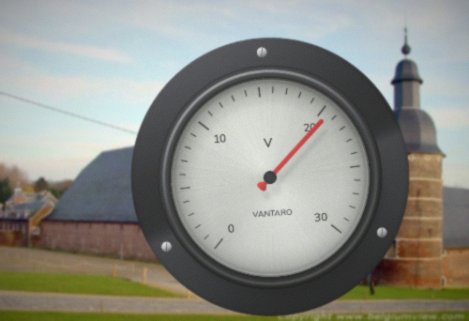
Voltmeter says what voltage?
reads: 20.5 V
